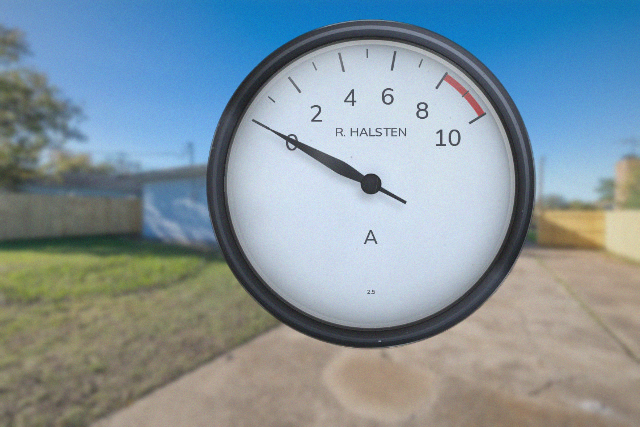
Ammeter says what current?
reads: 0 A
